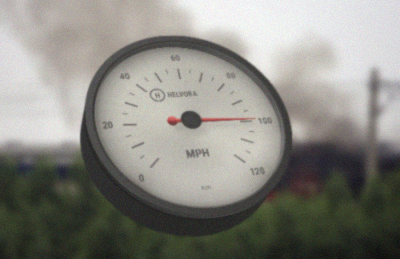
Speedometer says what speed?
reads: 100 mph
